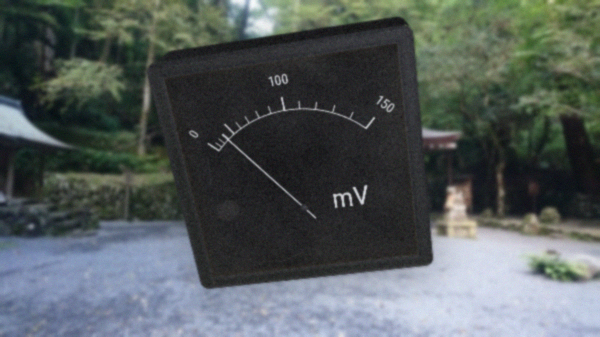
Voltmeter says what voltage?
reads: 40 mV
